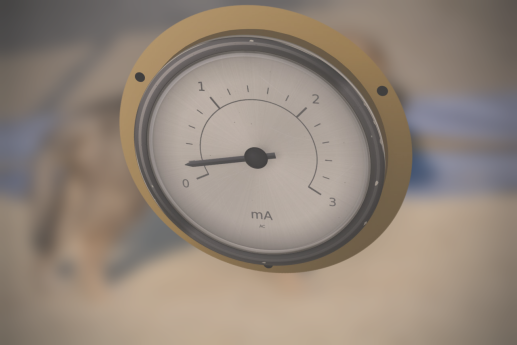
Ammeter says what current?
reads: 0.2 mA
